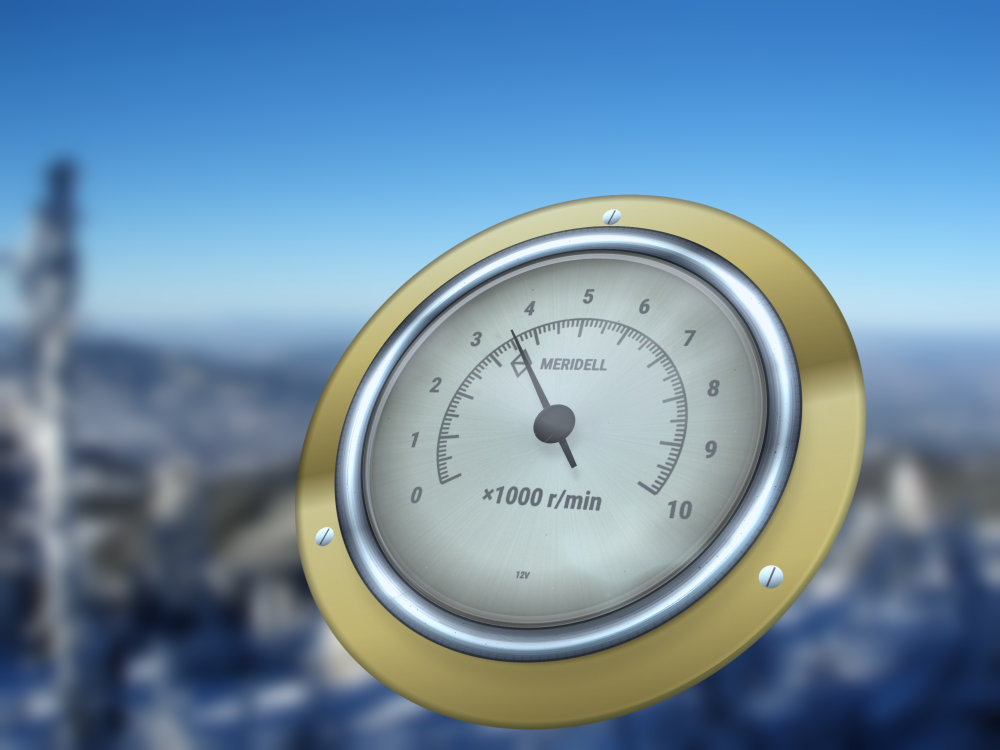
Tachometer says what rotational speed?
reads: 3600 rpm
